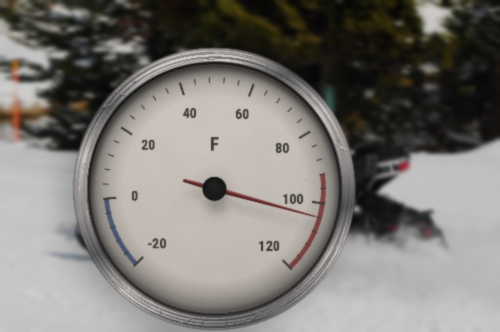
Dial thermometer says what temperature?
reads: 104 °F
